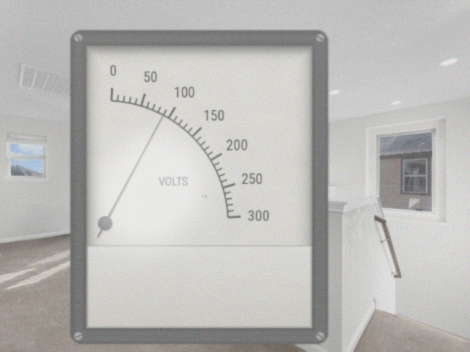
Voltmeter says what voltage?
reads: 90 V
